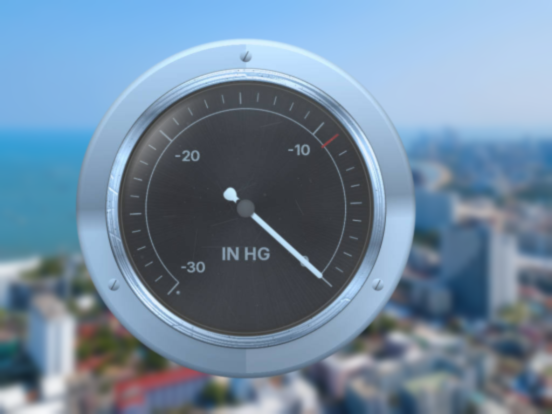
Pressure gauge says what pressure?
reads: 0 inHg
